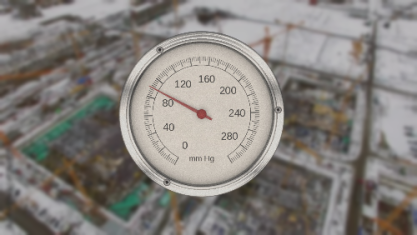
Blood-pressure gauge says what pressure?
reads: 90 mmHg
